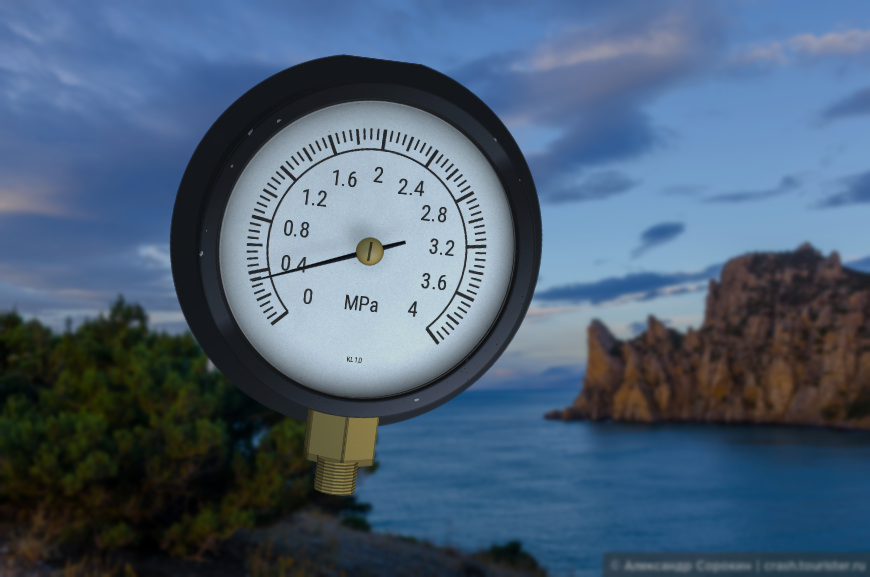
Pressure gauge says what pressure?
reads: 0.35 MPa
